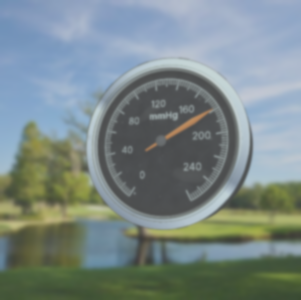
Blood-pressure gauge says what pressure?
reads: 180 mmHg
